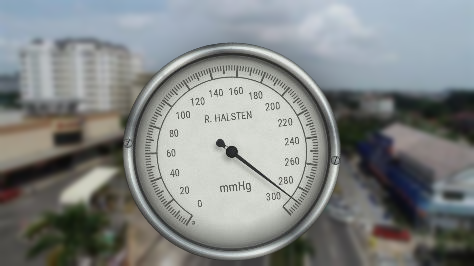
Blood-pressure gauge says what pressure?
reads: 290 mmHg
